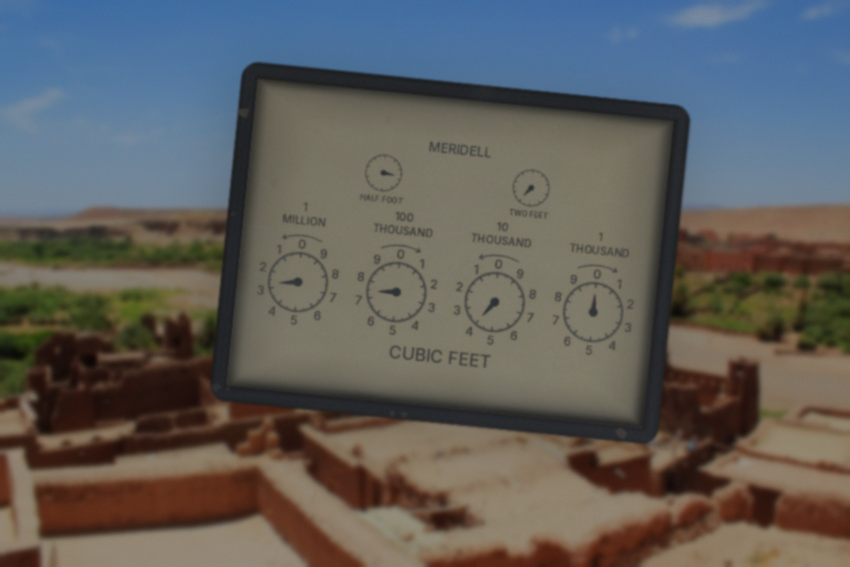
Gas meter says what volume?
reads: 274000 ft³
